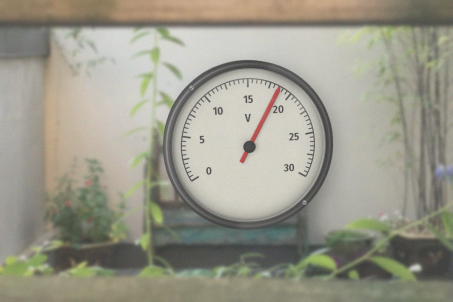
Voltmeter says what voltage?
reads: 18.5 V
